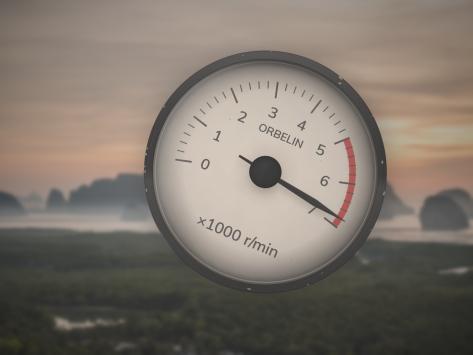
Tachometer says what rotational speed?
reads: 6800 rpm
